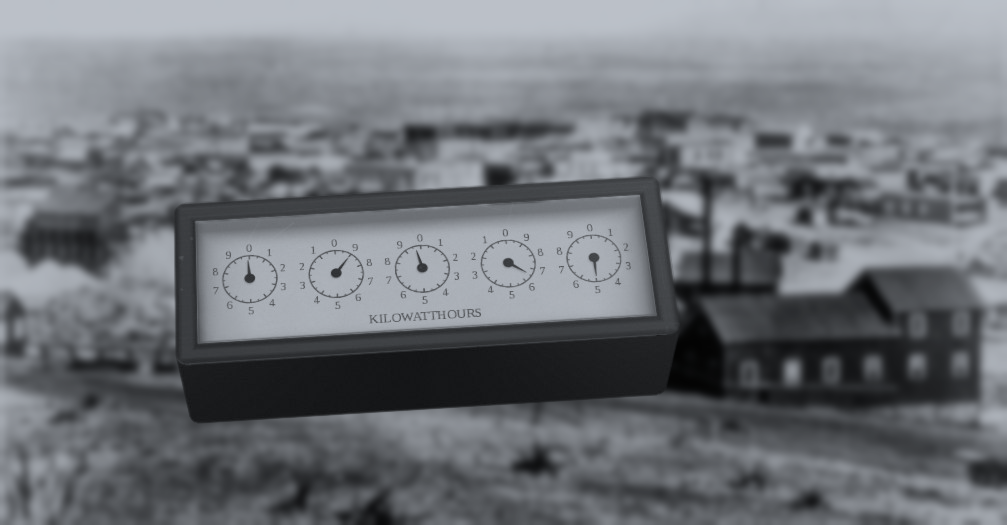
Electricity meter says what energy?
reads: 98965 kWh
